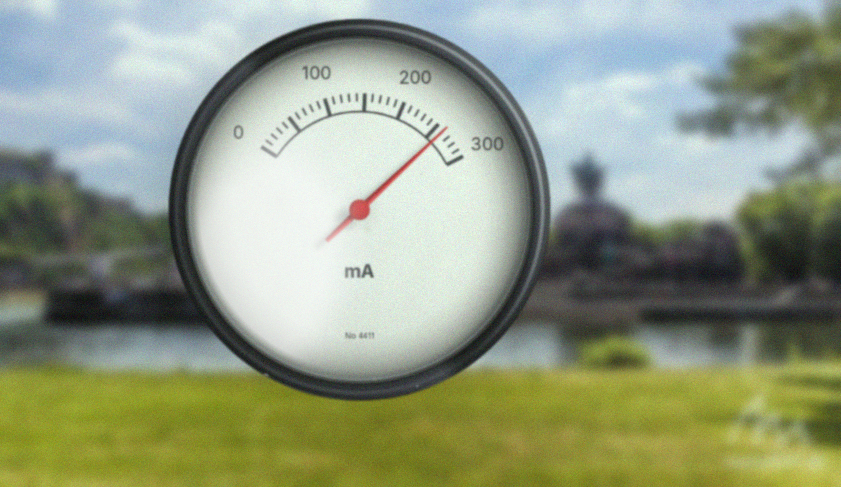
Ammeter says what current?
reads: 260 mA
